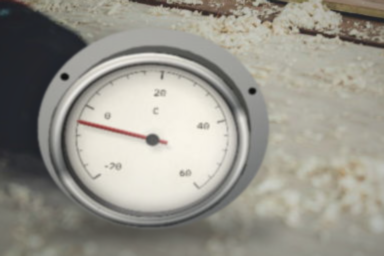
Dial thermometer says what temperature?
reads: -4 °C
